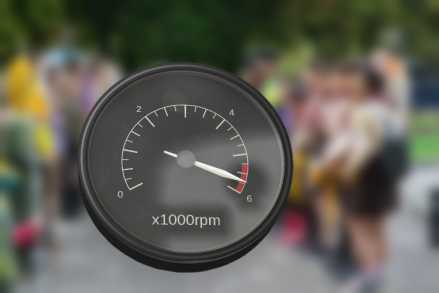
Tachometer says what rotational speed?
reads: 5750 rpm
